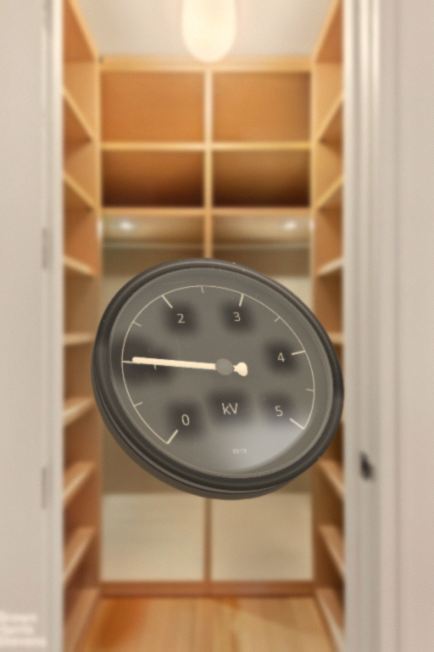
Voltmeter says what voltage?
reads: 1 kV
